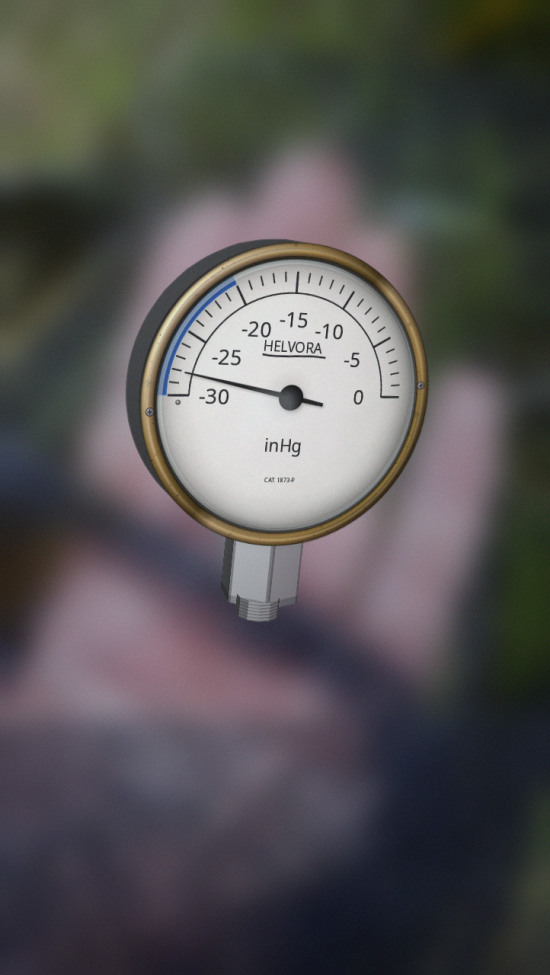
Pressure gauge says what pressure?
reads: -28 inHg
